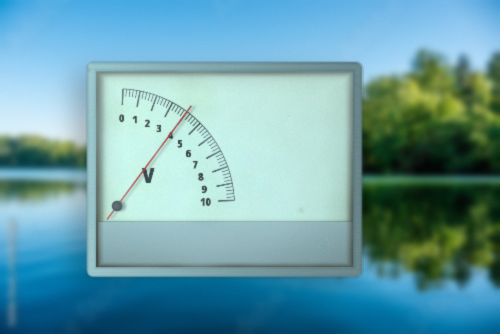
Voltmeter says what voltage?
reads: 4 V
